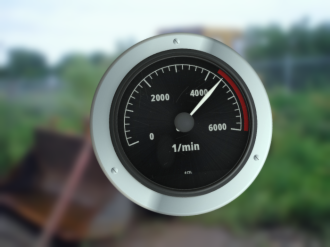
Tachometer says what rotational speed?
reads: 4400 rpm
